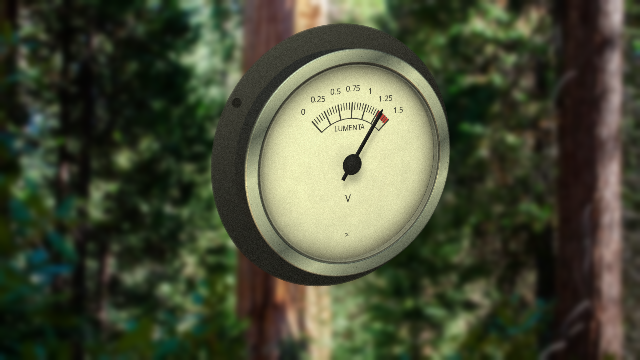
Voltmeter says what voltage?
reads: 1.25 V
